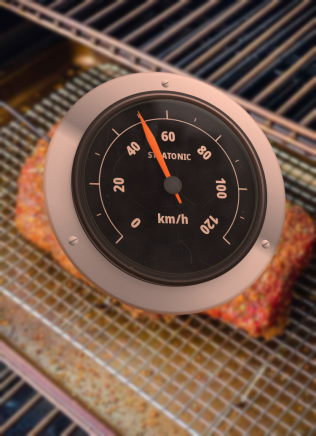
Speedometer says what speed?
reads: 50 km/h
